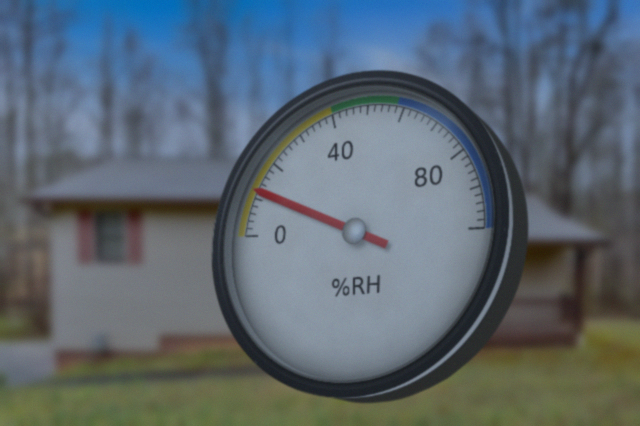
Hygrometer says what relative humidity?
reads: 12 %
